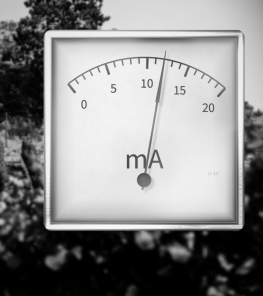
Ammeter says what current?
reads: 12 mA
